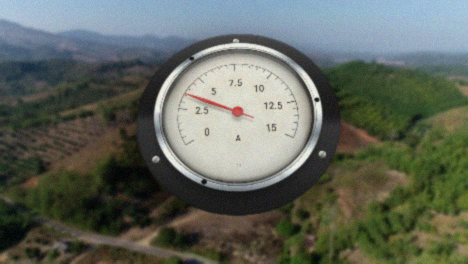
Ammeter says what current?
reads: 3.5 A
